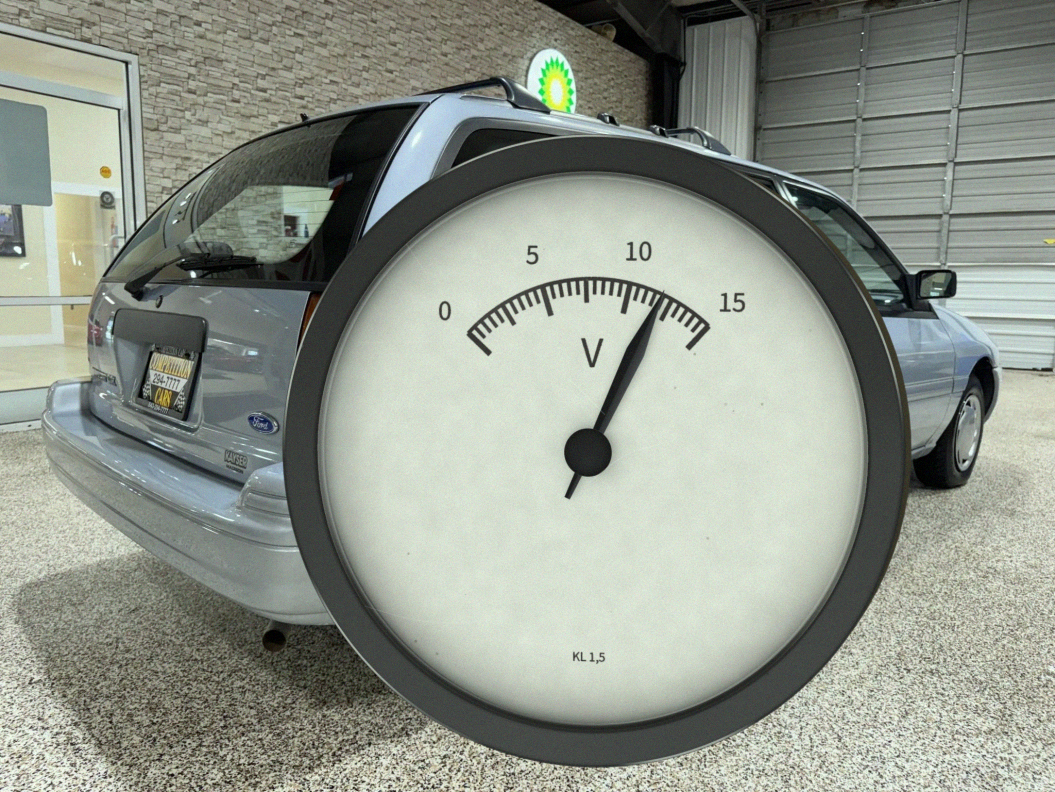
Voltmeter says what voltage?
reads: 12 V
